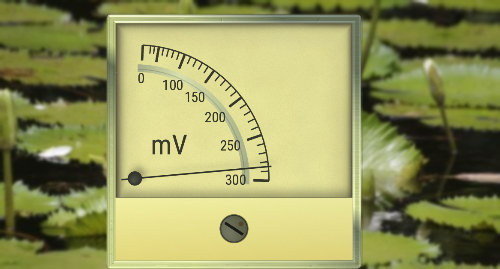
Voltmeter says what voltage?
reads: 285 mV
